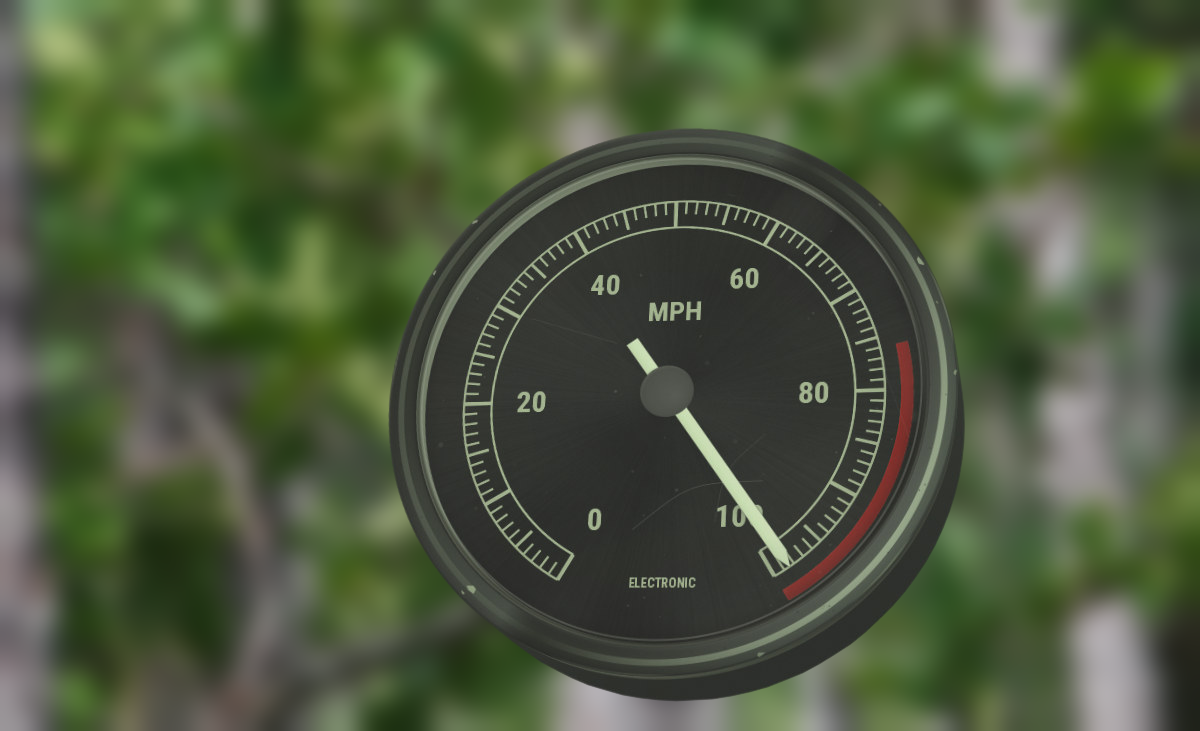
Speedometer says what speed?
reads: 98.5 mph
